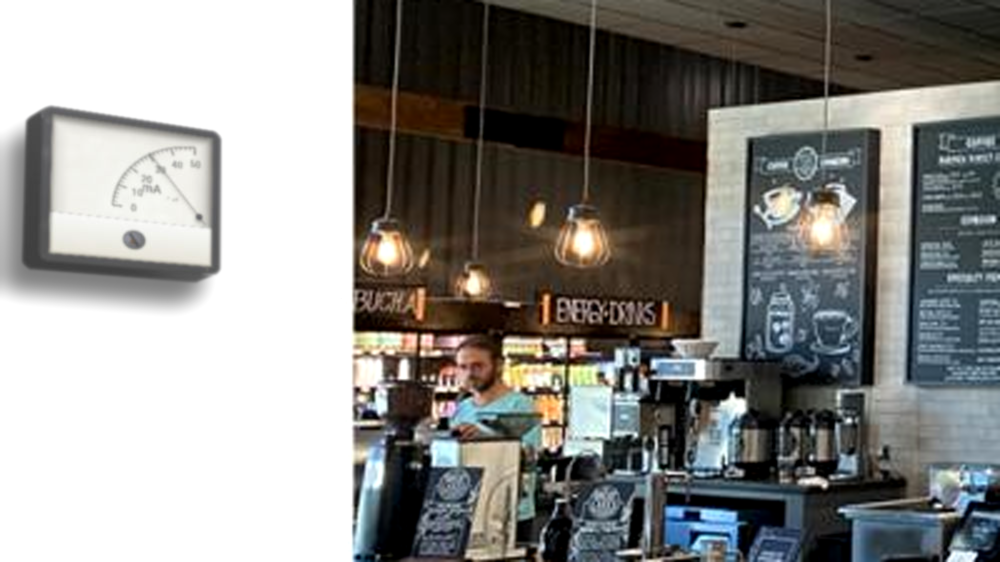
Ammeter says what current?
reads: 30 mA
